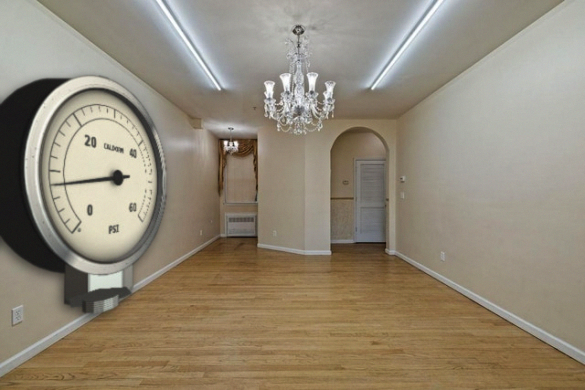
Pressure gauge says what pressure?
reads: 8 psi
